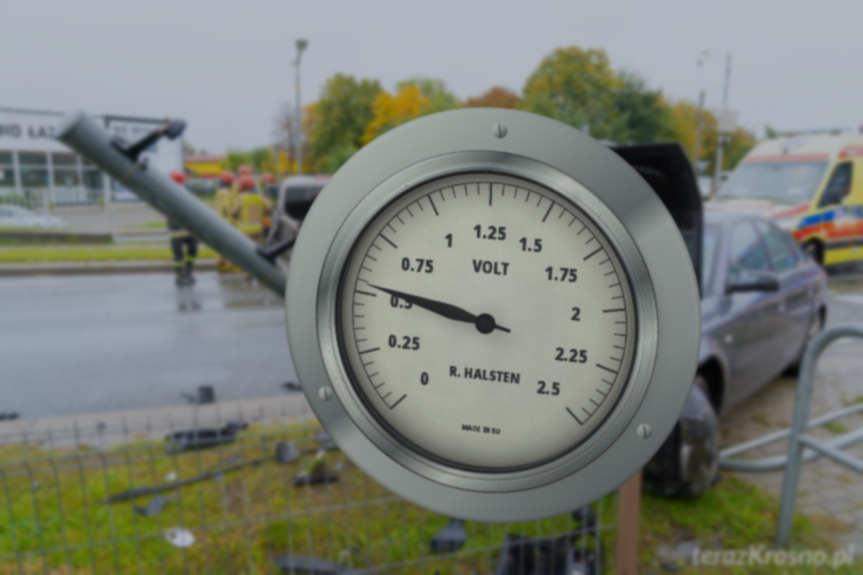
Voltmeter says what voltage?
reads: 0.55 V
